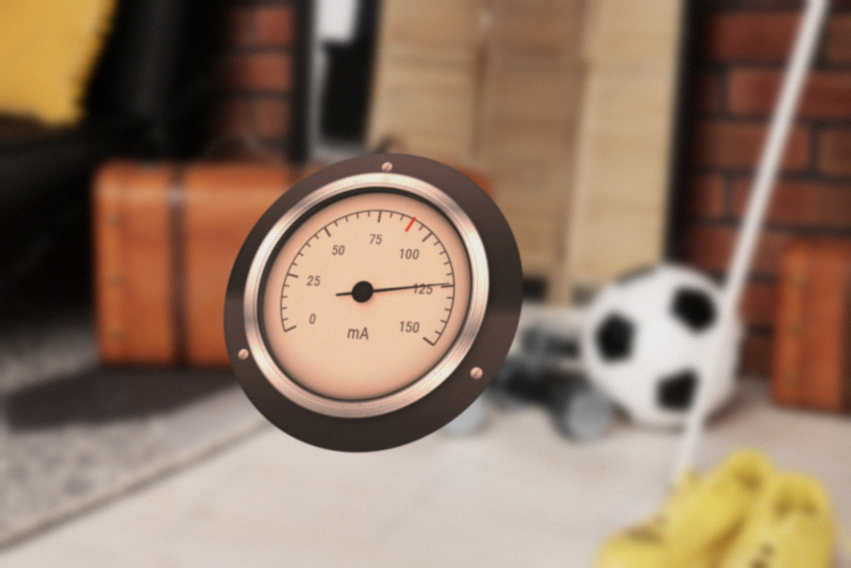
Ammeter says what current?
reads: 125 mA
